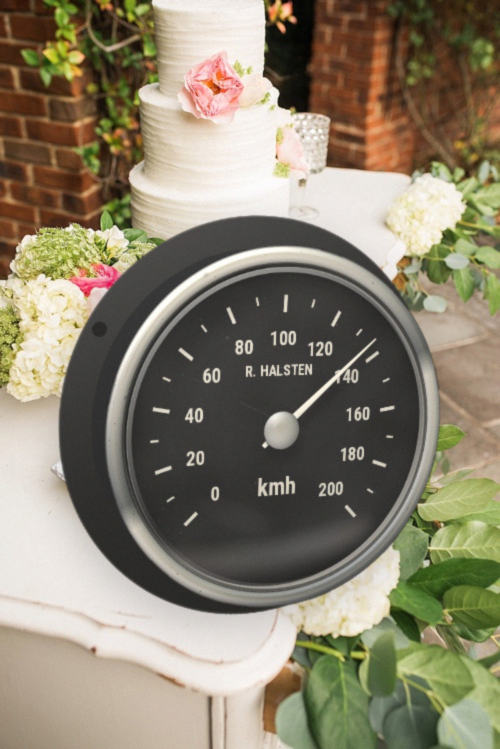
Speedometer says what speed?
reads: 135 km/h
